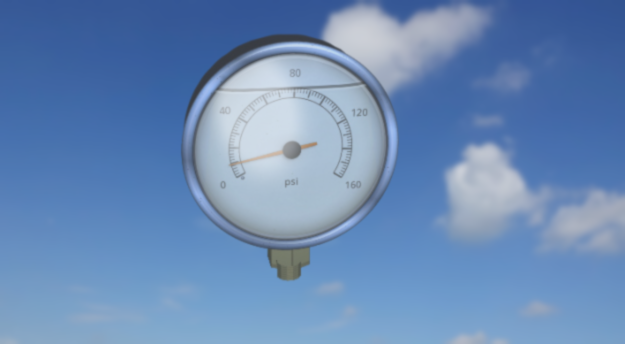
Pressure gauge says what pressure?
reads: 10 psi
